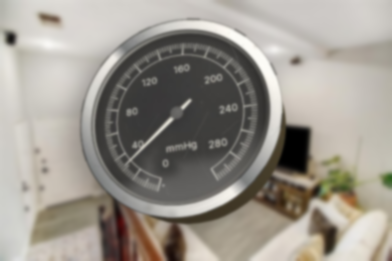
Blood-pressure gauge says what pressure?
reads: 30 mmHg
